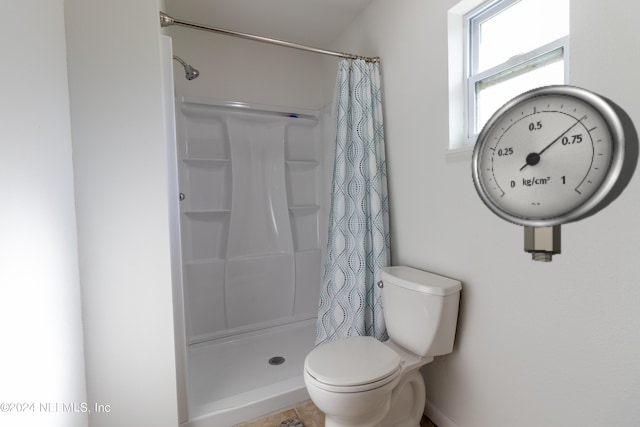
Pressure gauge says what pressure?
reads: 0.7 kg/cm²
